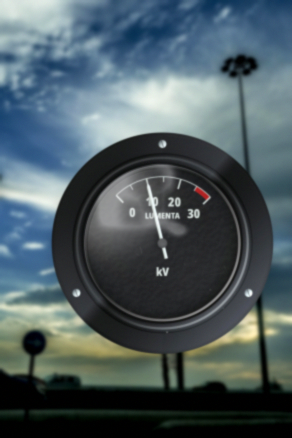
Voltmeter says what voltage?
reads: 10 kV
